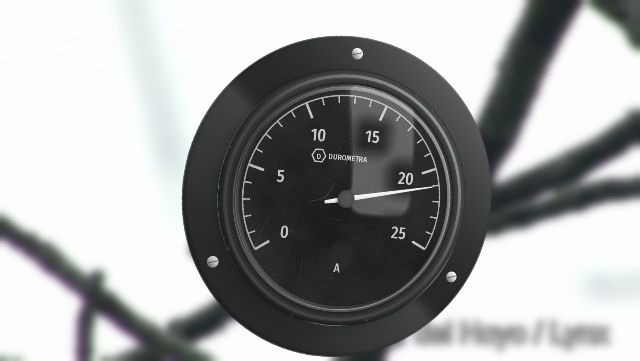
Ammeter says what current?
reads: 21 A
